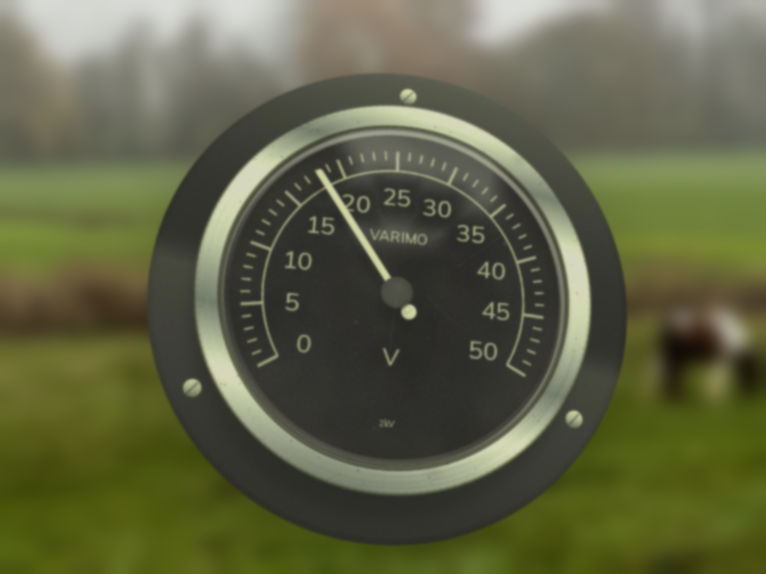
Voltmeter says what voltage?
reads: 18 V
